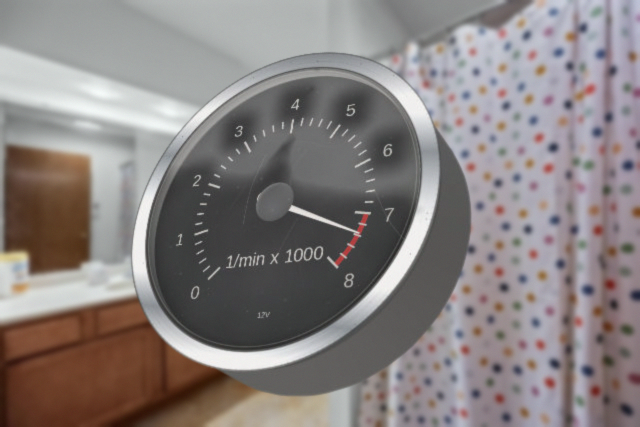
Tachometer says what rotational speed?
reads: 7400 rpm
